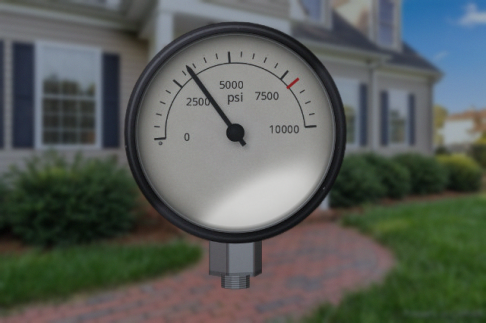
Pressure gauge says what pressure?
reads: 3250 psi
